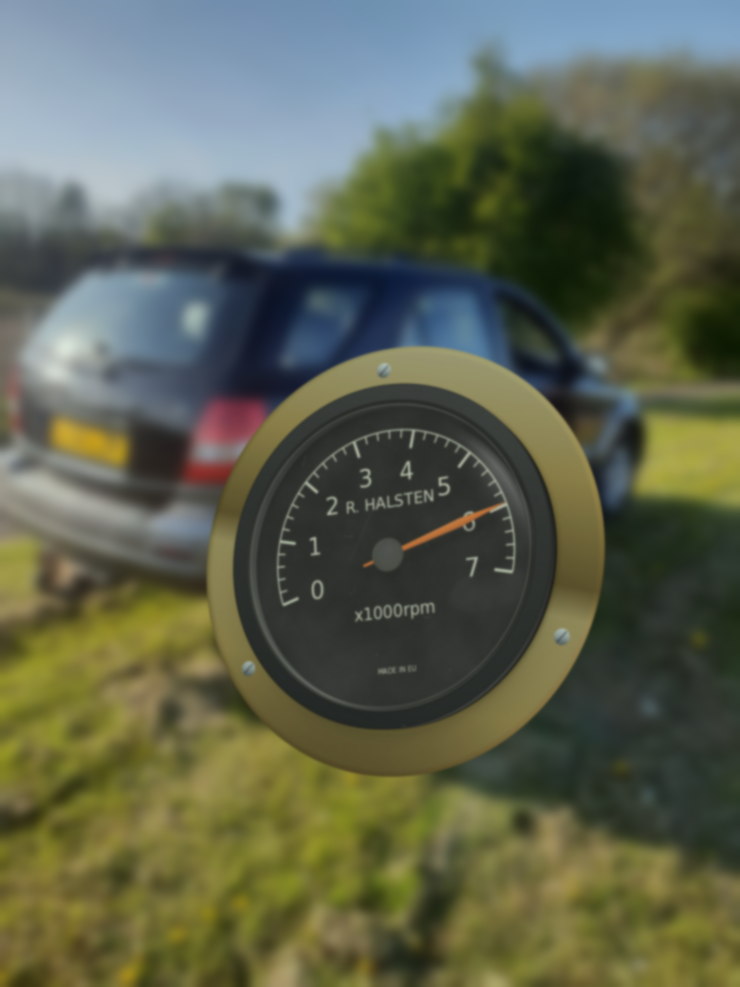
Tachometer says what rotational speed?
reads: 6000 rpm
